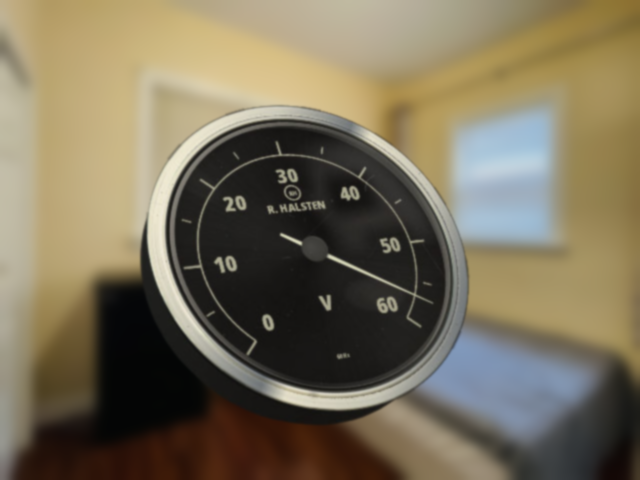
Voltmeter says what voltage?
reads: 57.5 V
